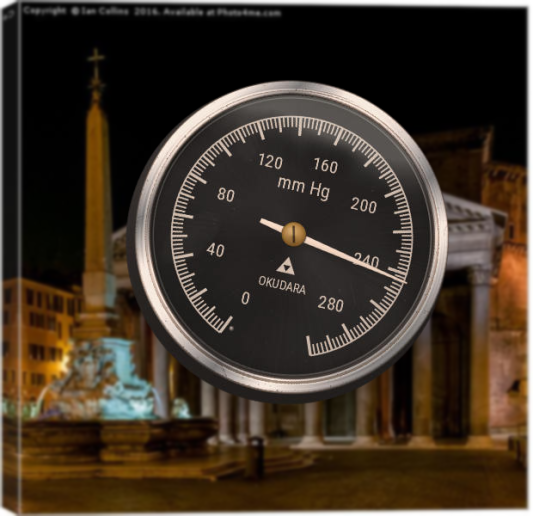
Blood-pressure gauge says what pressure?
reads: 244 mmHg
